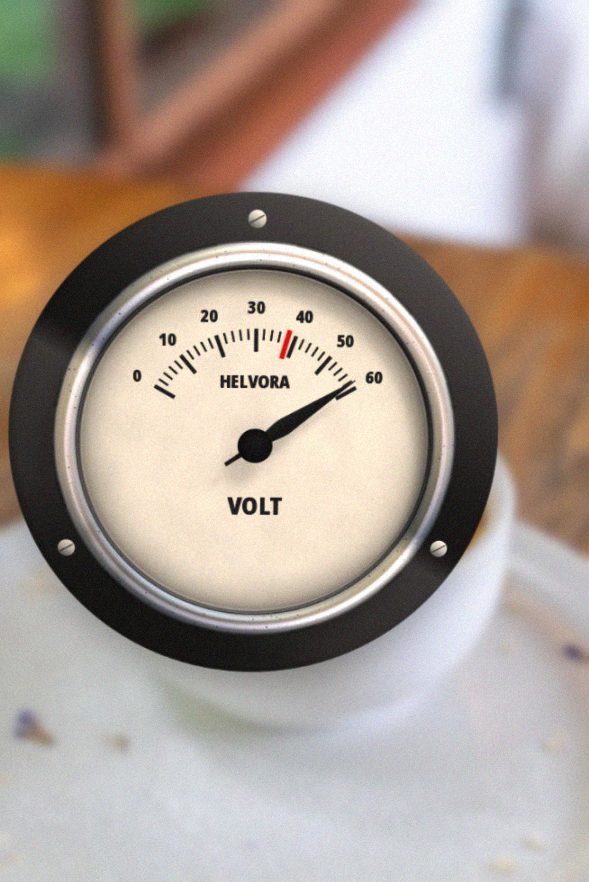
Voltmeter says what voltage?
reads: 58 V
